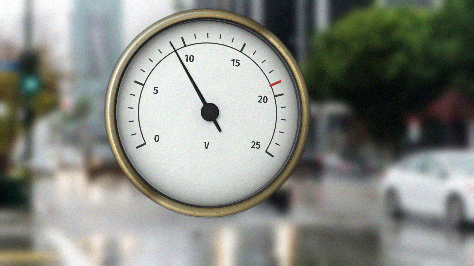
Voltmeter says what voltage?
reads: 9 V
